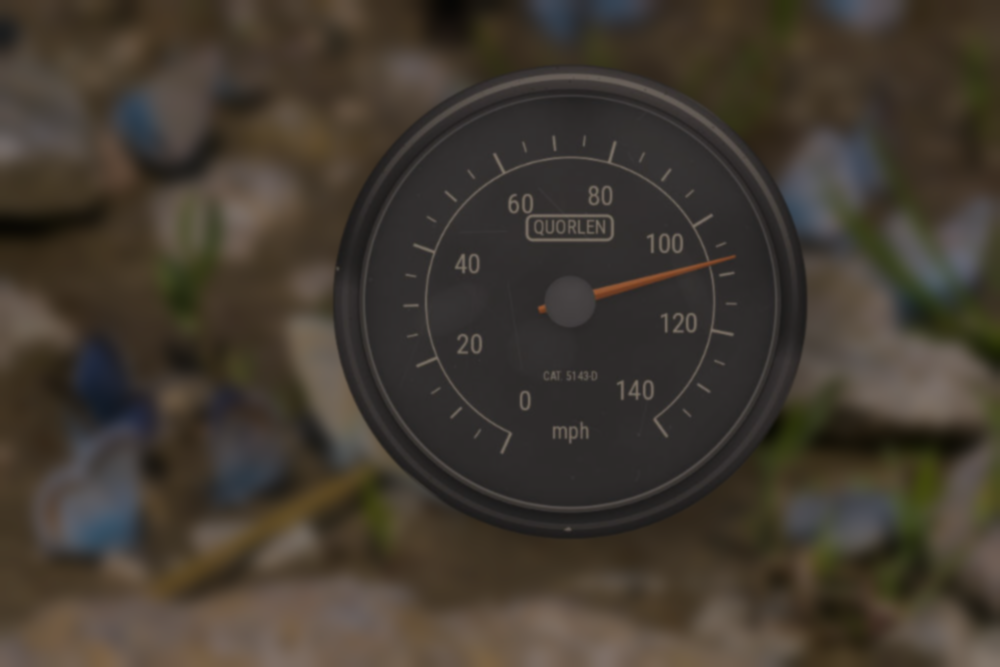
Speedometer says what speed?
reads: 107.5 mph
